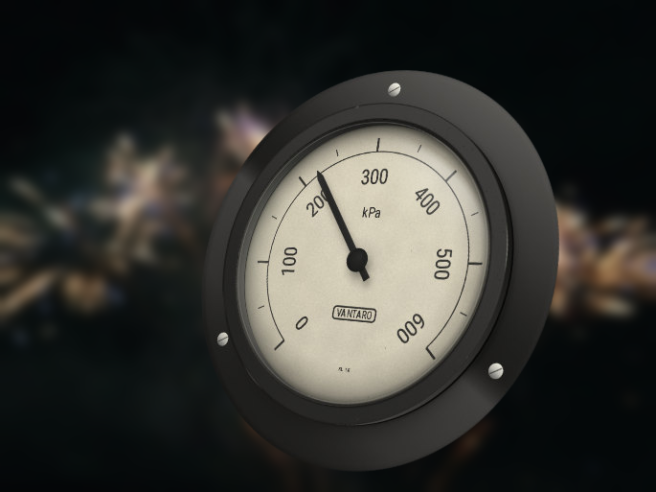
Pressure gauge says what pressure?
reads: 225 kPa
